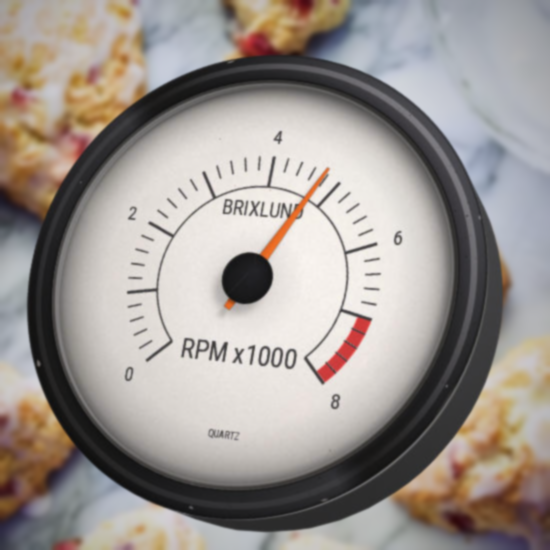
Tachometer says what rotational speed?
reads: 4800 rpm
